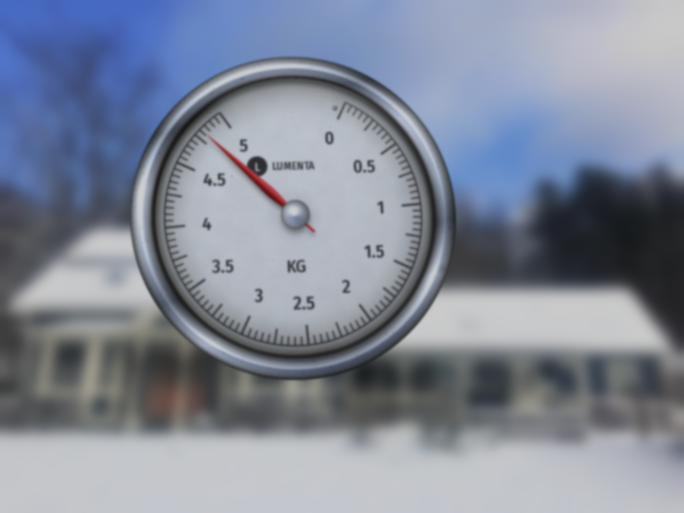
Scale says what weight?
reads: 4.8 kg
